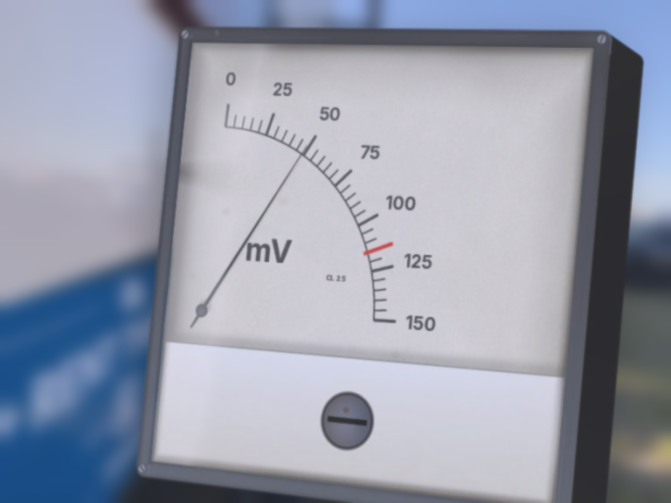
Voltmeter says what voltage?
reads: 50 mV
